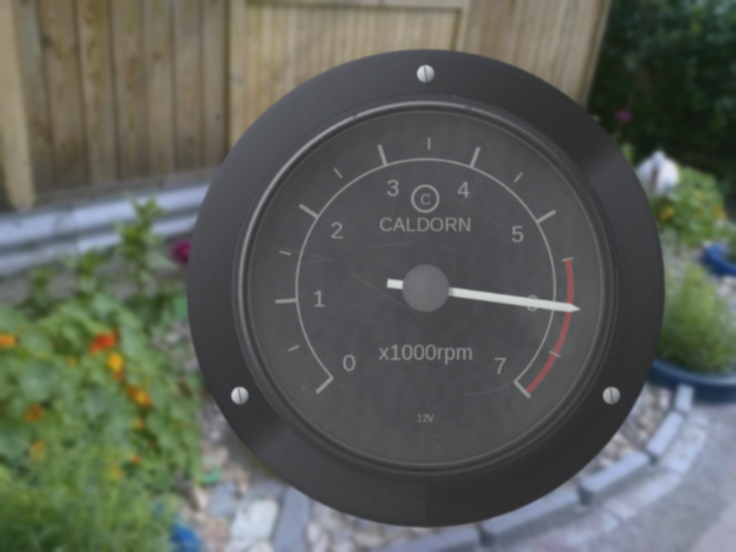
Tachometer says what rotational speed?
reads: 6000 rpm
